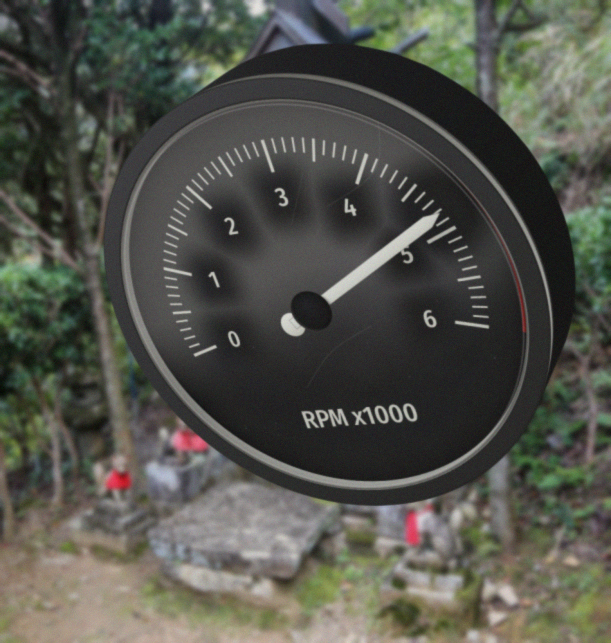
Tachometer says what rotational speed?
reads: 4800 rpm
